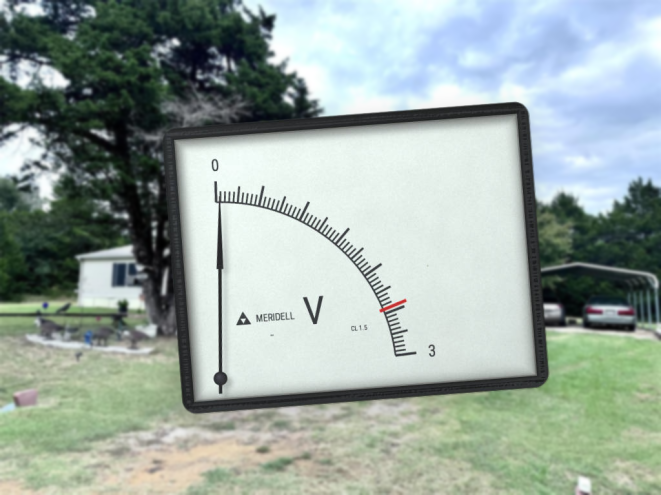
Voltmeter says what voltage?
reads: 0.05 V
